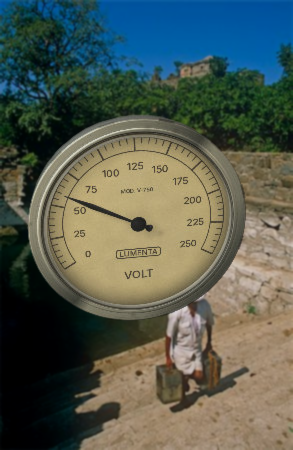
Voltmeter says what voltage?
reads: 60 V
